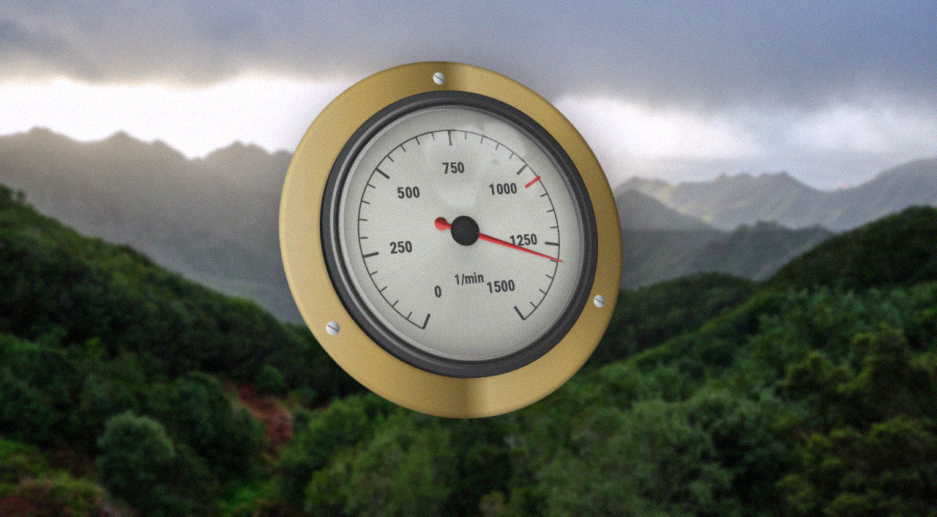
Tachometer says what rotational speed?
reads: 1300 rpm
